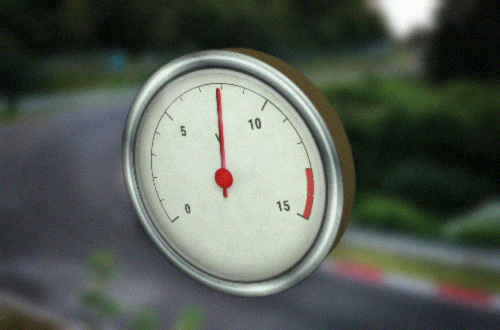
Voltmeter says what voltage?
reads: 8 V
